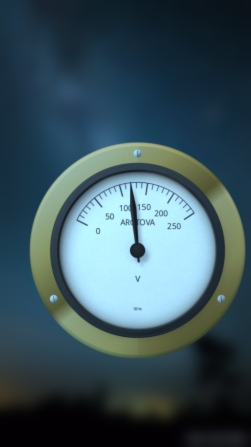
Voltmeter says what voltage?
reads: 120 V
